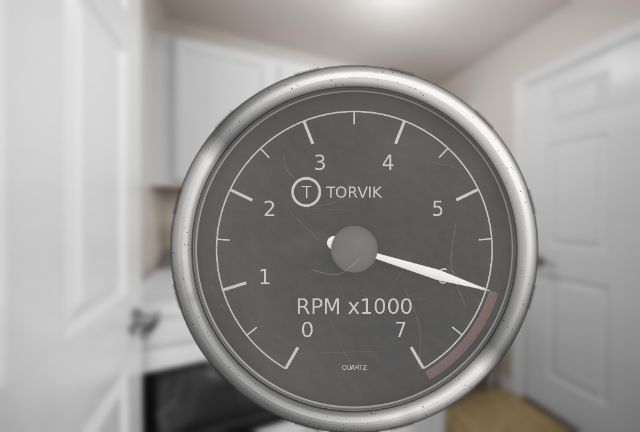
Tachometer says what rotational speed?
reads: 6000 rpm
